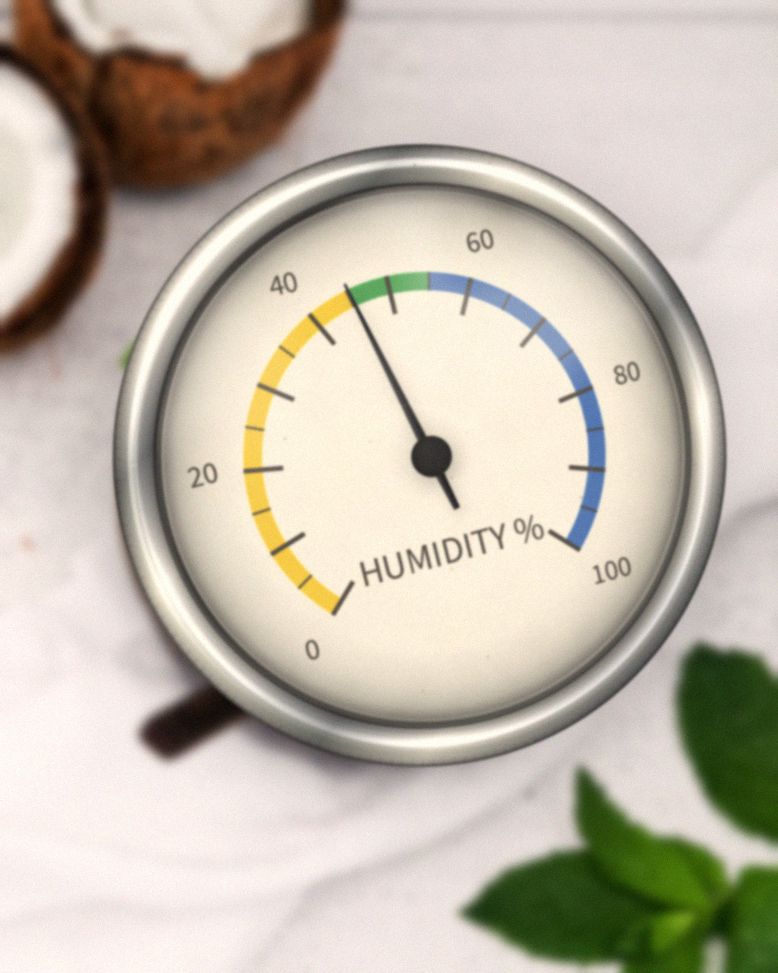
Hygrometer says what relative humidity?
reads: 45 %
